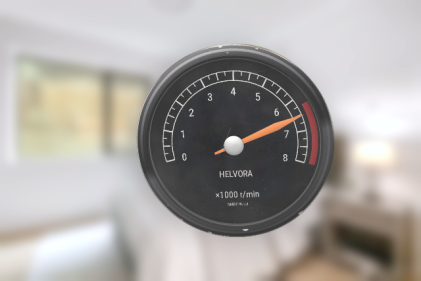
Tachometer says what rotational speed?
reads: 6500 rpm
